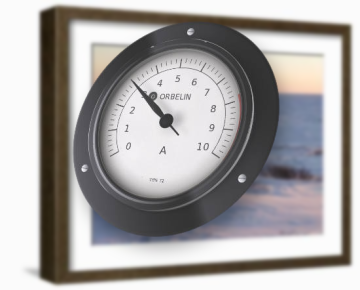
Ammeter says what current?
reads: 3 A
